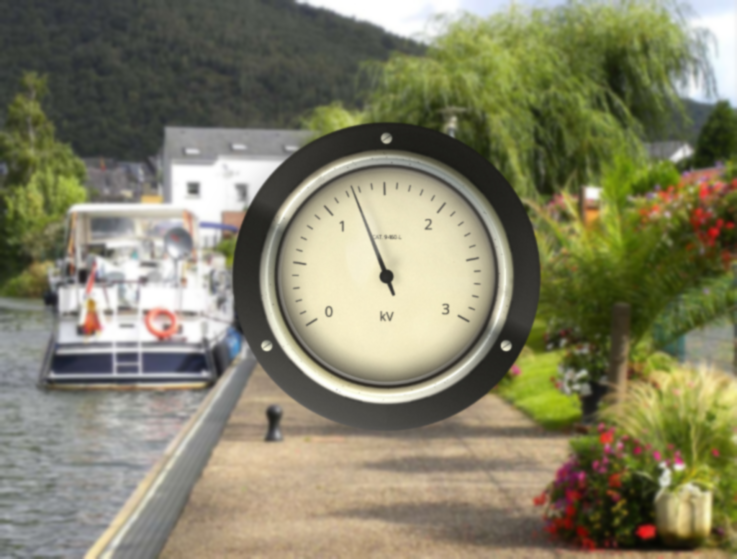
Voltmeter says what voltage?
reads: 1.25 kV
